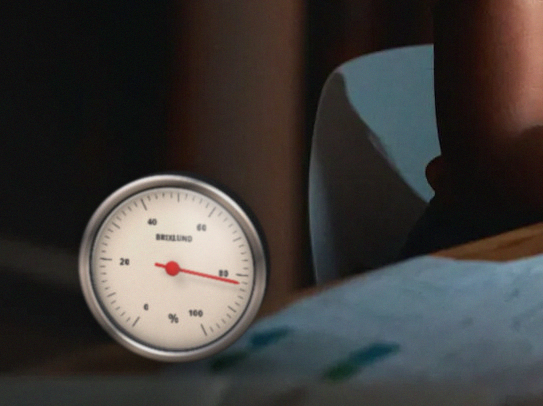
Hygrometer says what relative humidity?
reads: 82 %
